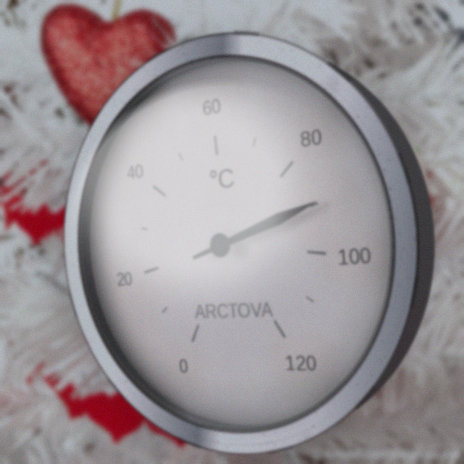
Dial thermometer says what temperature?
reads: 90 °C
